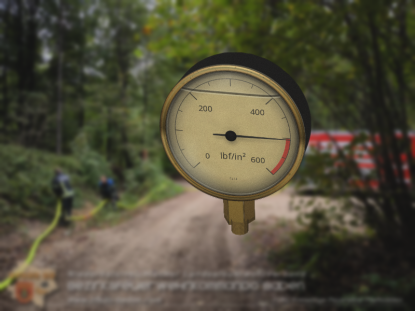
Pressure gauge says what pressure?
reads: 500 psi
